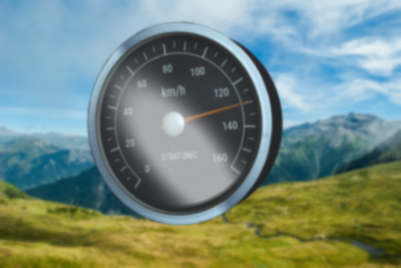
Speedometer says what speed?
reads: 130 km/h
